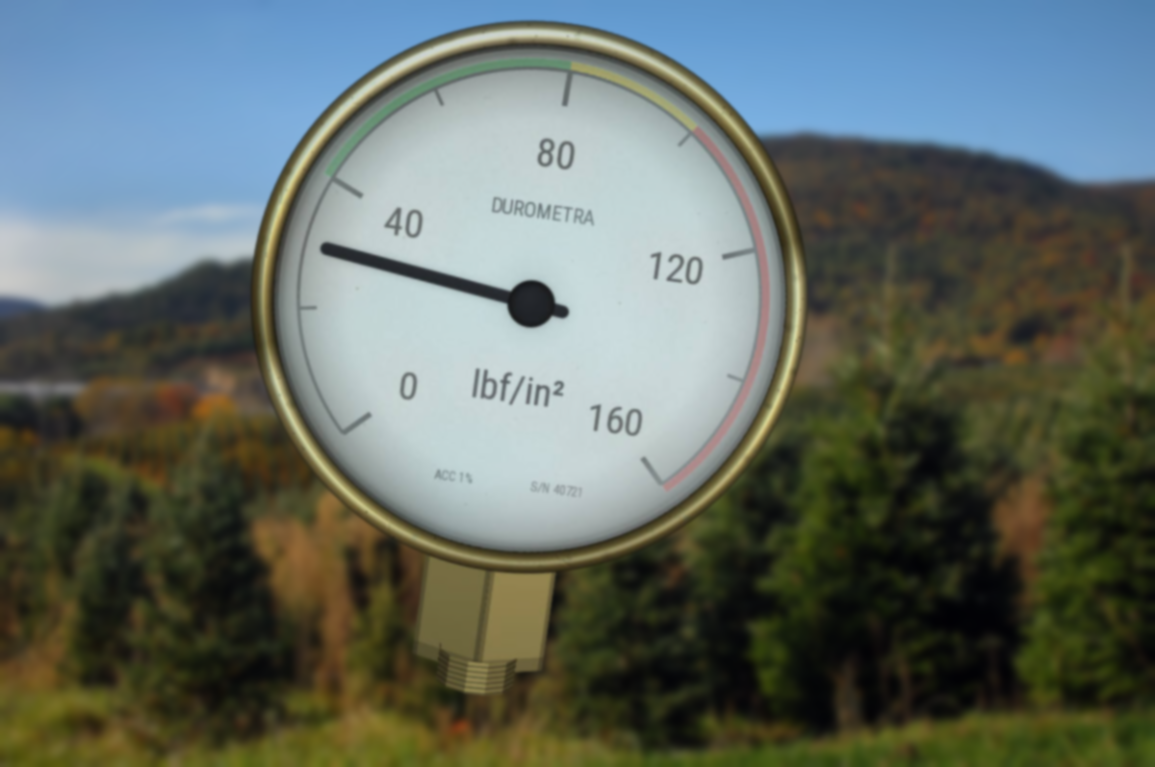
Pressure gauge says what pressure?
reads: 30 psi
